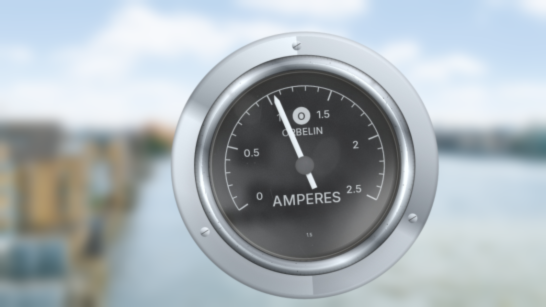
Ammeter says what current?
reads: 1.05 A
